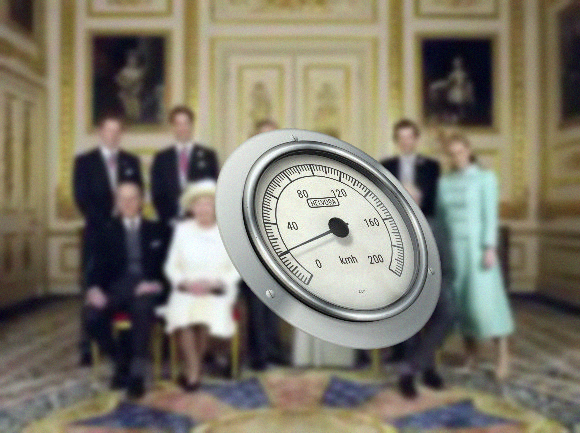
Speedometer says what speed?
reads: 20 km/h
